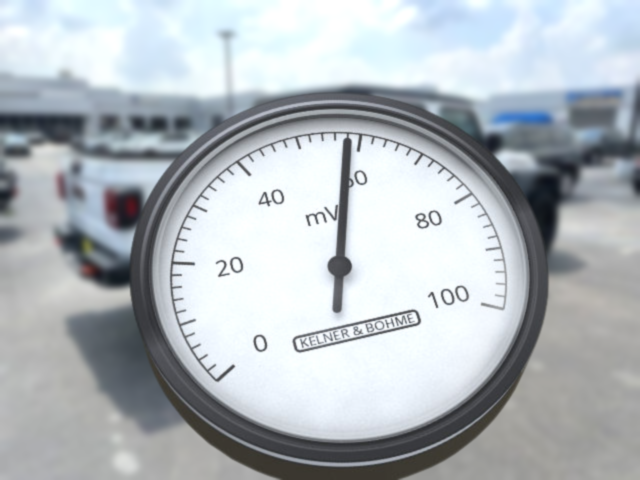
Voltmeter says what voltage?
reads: 58 mV
